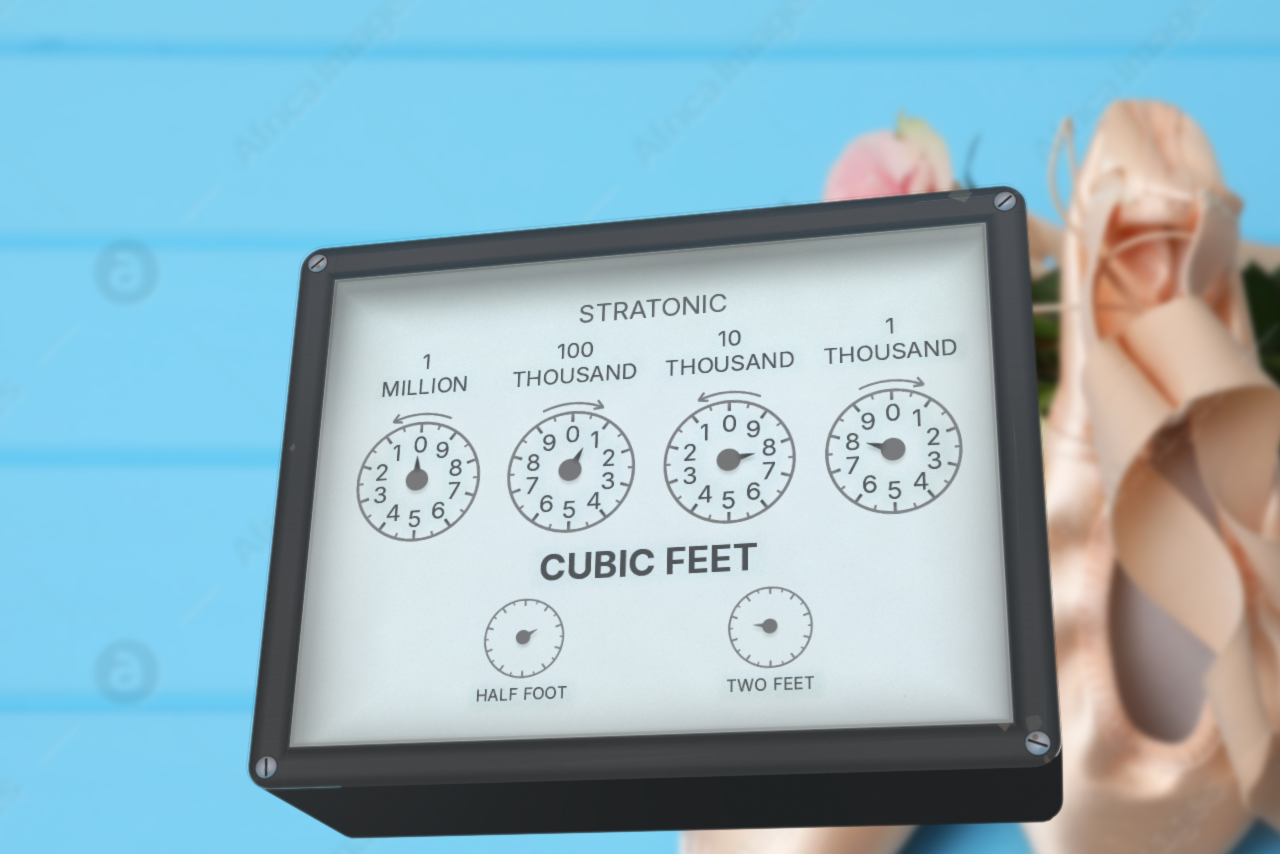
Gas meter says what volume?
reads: 7800 ft³
